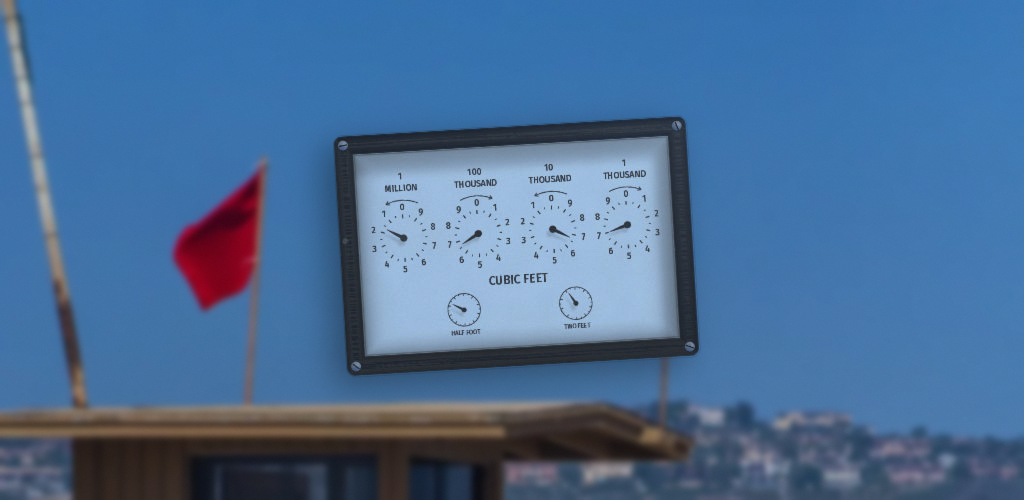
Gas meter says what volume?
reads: 166700 ft³
